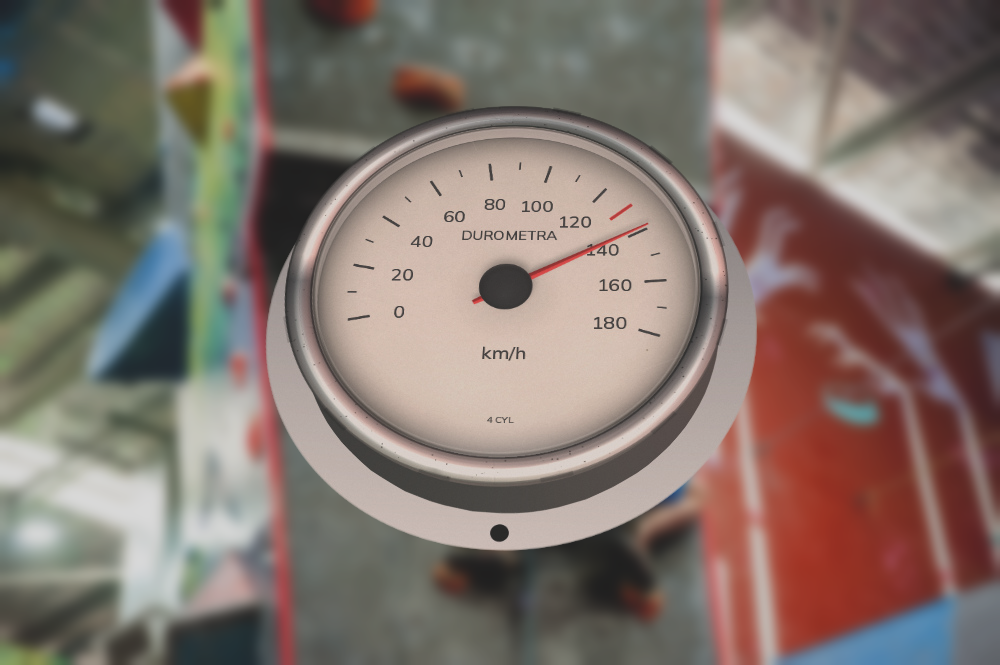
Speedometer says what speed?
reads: 140 km/h
